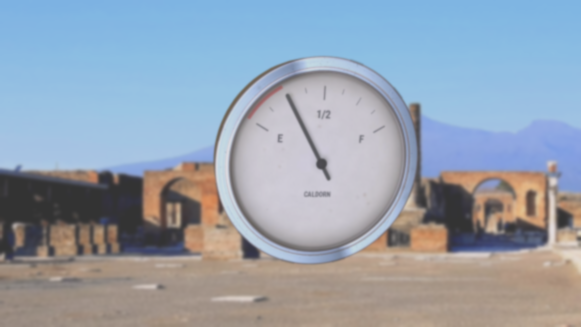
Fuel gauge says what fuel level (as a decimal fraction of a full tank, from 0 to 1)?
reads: 0.25
